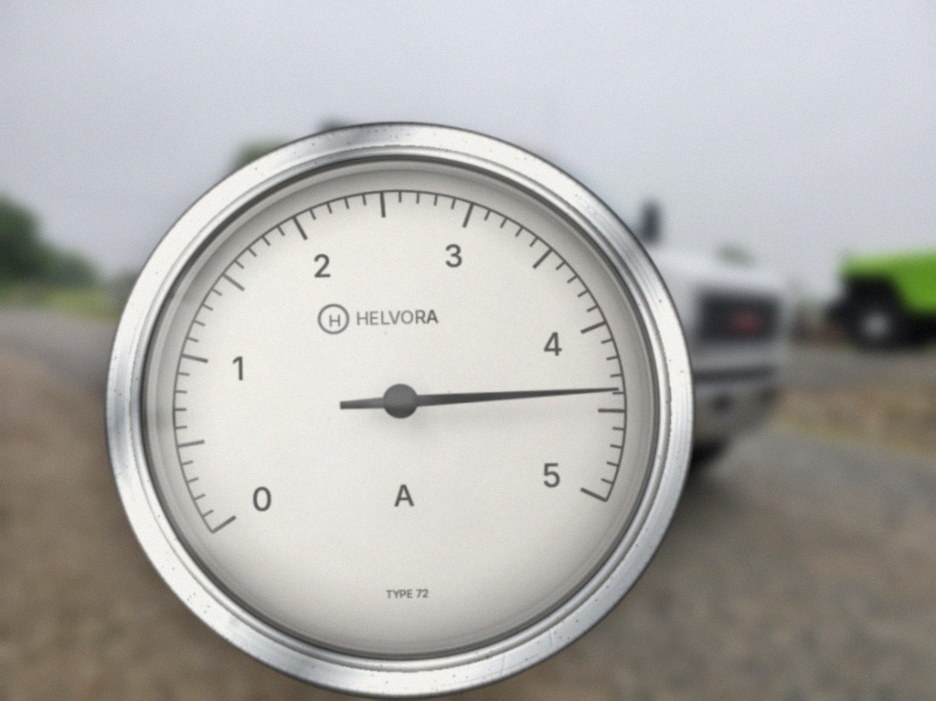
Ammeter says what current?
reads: 4.4 A
